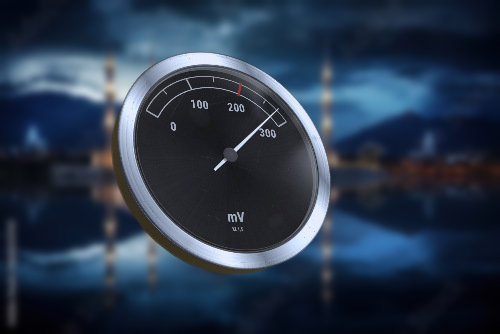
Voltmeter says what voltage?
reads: 275 mV
